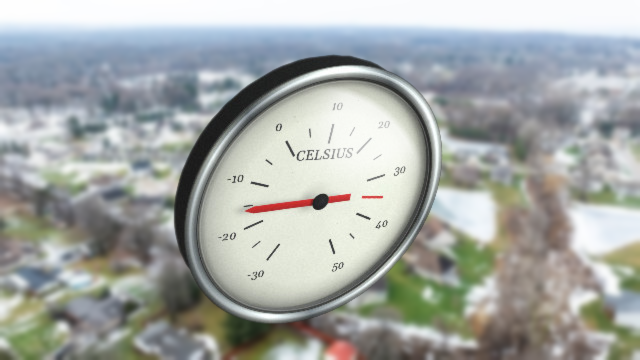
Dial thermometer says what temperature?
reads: -15 °C
